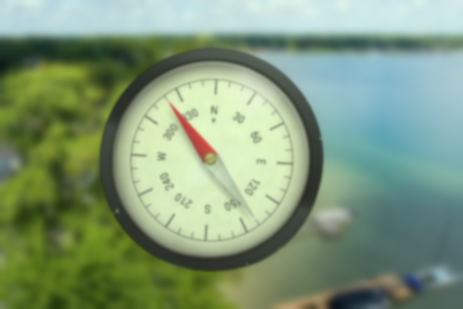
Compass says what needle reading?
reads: 320 °
